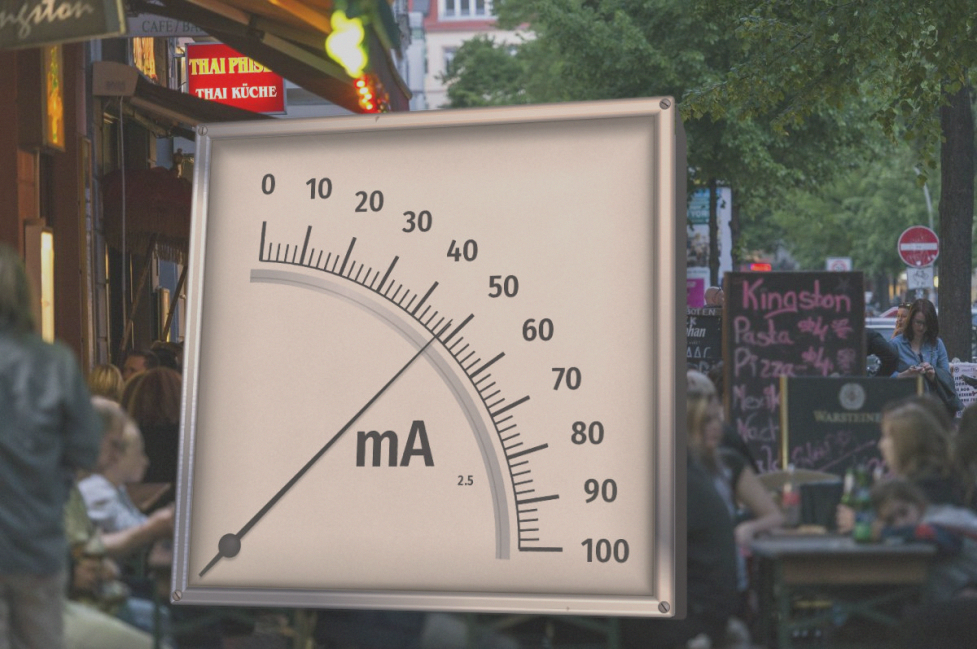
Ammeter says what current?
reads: 48 mA
